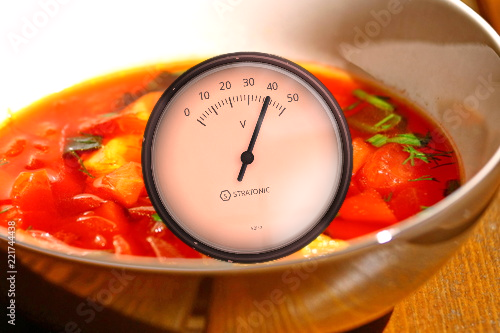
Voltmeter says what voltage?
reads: 40 V
